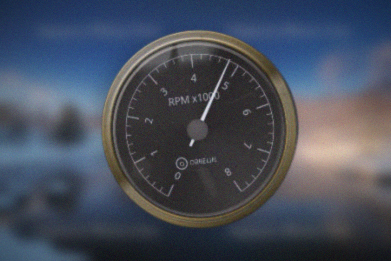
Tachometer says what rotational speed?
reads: 4800 rpm
